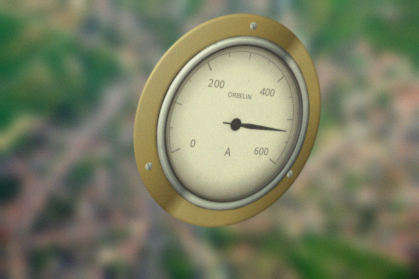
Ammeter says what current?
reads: 525 A
